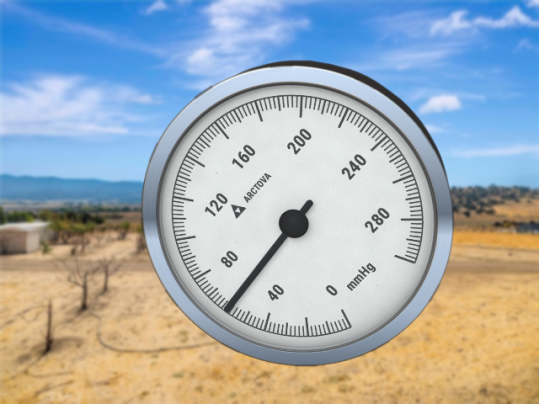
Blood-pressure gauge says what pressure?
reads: 60 mmHg
